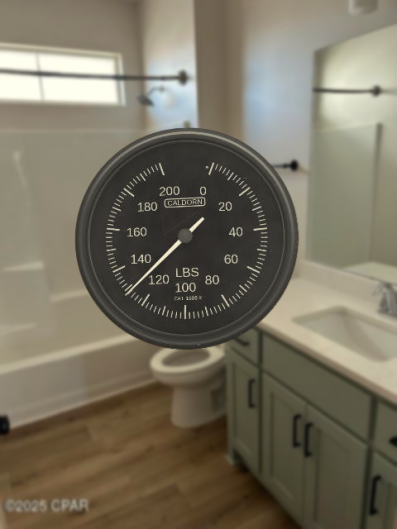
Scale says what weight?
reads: 128 lb
